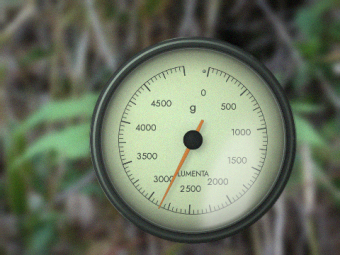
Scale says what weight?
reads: 2850 g
